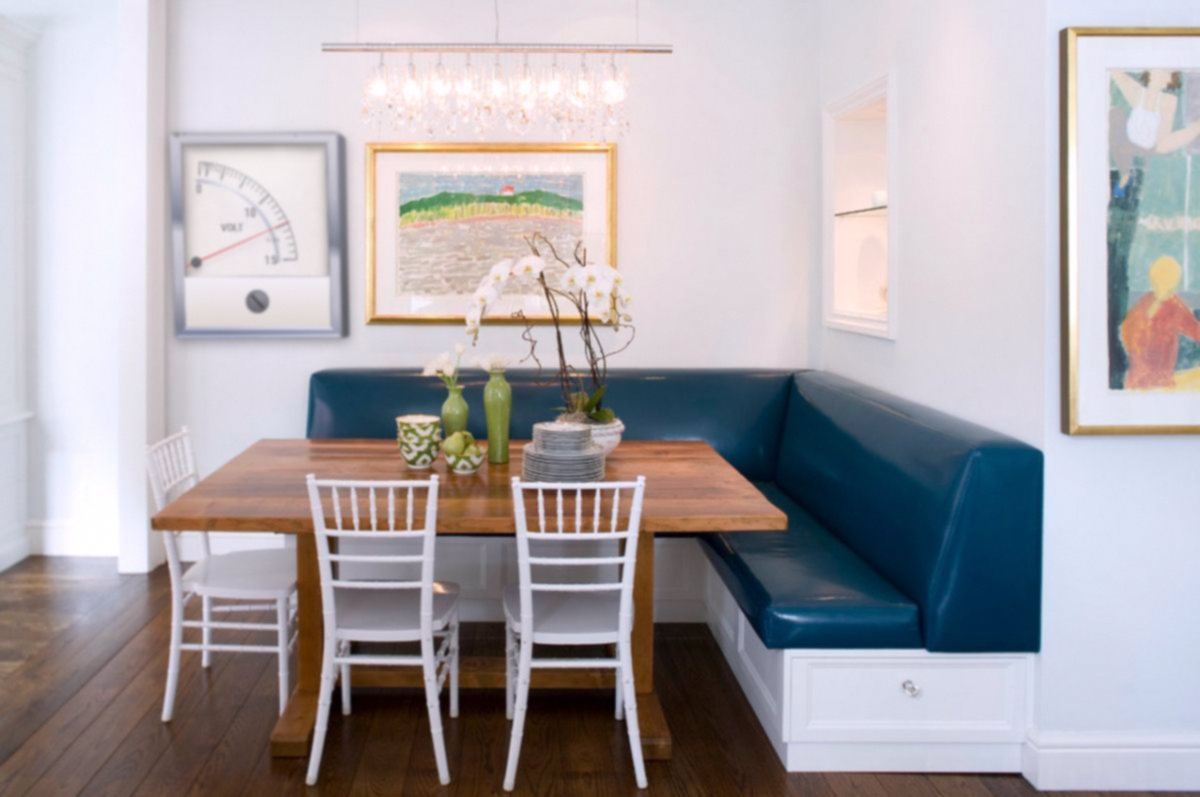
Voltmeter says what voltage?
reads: 12.5 V
